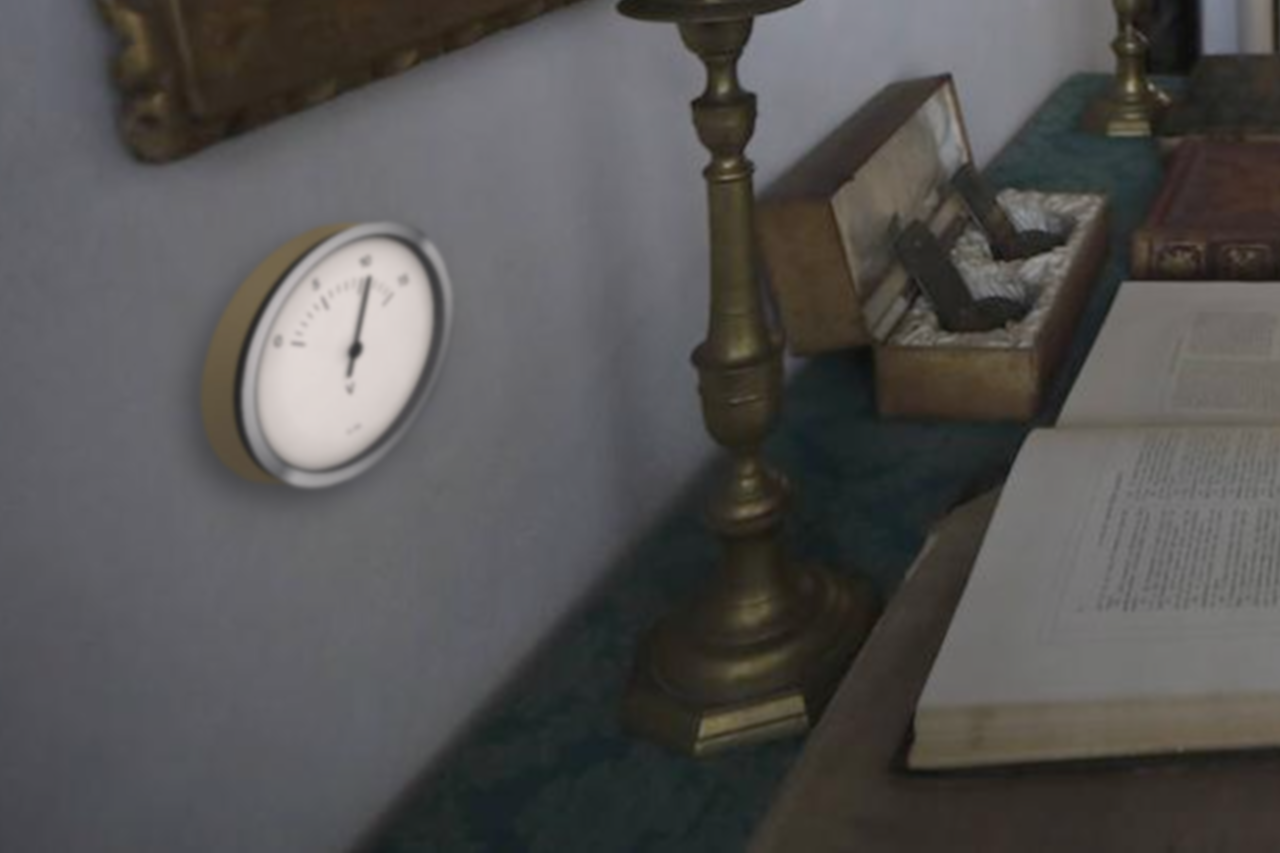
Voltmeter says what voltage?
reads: 10 V
